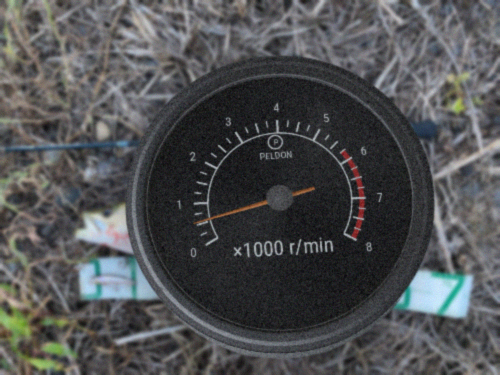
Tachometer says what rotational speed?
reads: 500 rpm
